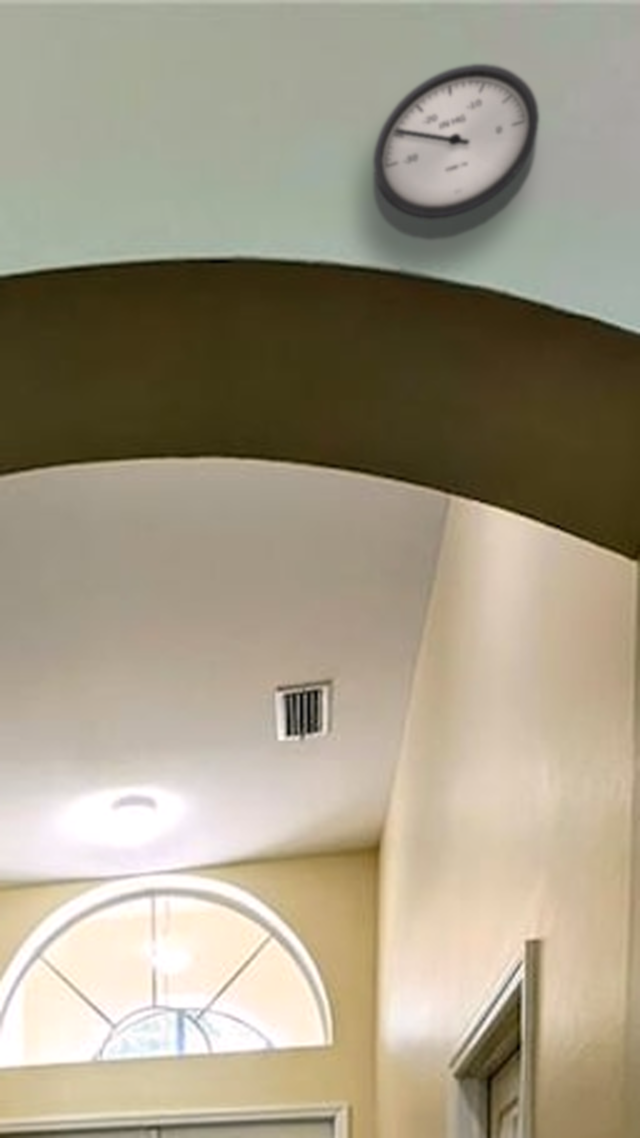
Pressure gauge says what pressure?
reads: -25 inHg
